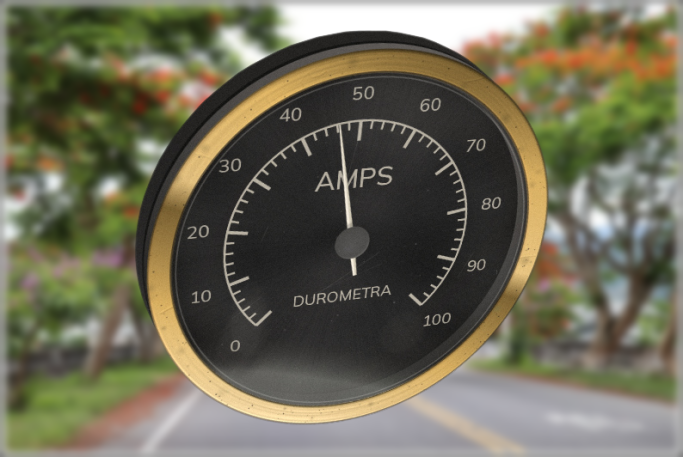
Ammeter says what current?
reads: 46 A
